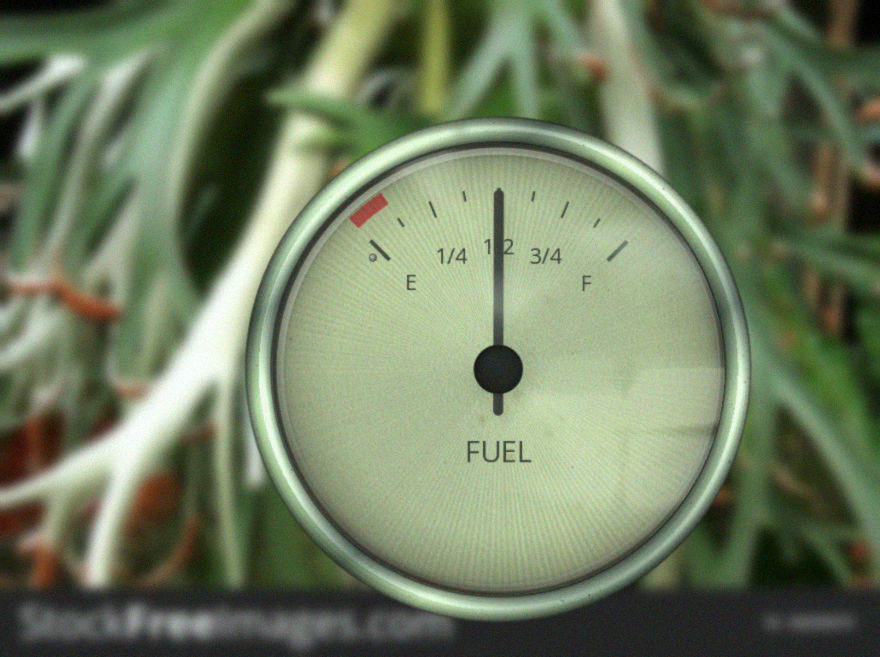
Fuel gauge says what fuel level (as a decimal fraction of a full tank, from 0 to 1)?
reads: 0.5
